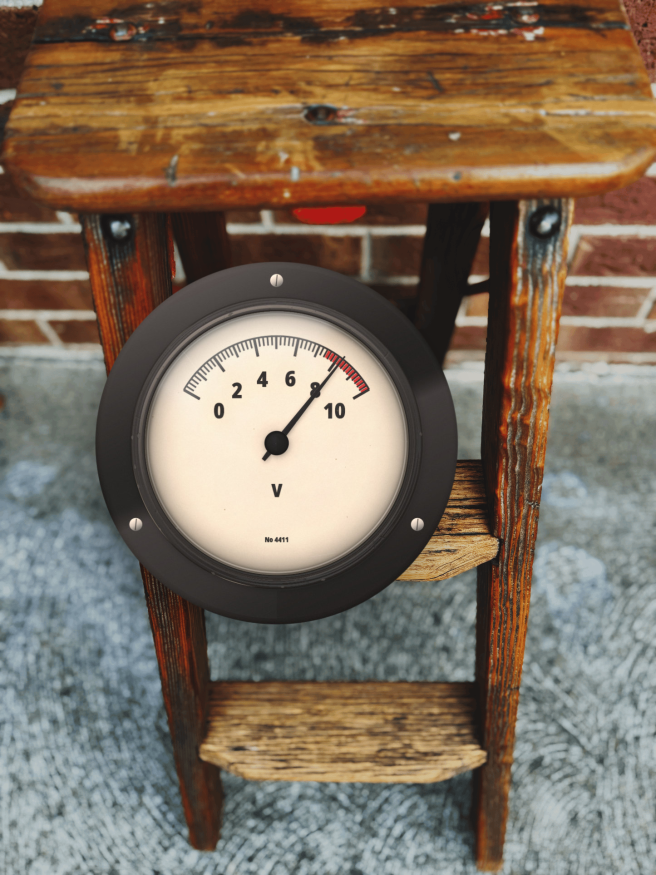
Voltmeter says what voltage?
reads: 8.2 V
